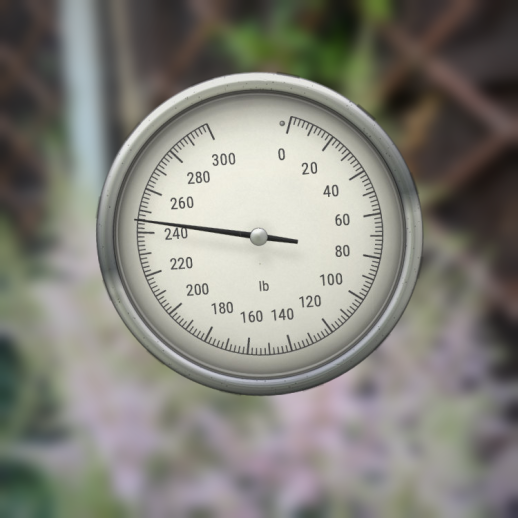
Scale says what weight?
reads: 246 lb
